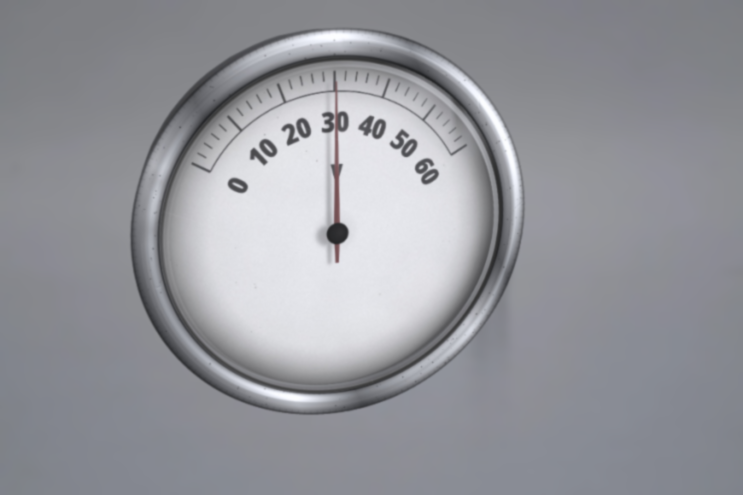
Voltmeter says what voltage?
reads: 30 V
